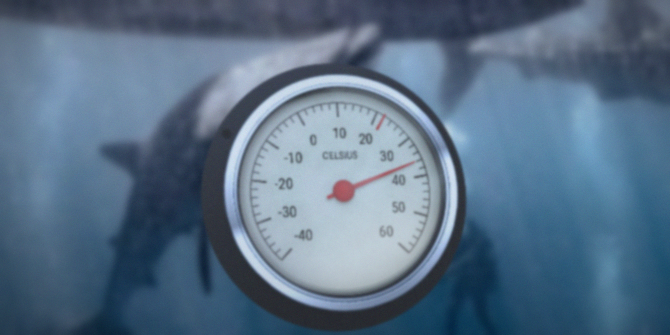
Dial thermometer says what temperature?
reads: 36 °C
